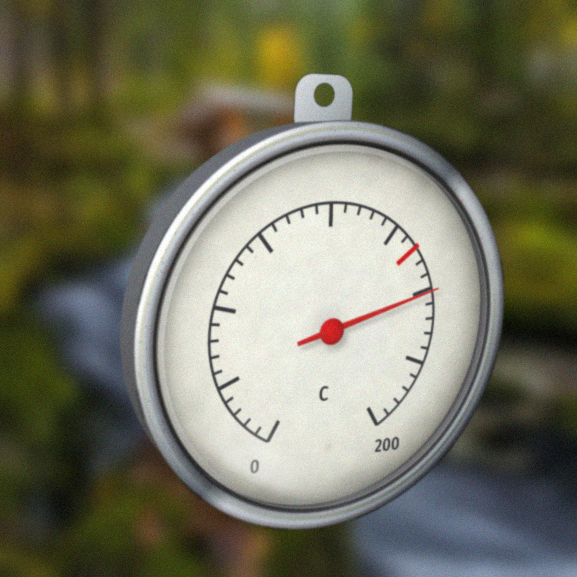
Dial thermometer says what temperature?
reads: 150 °C
